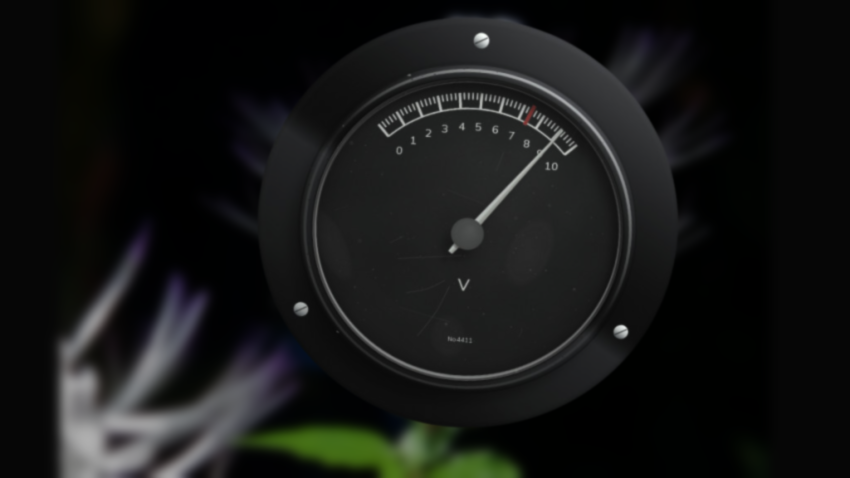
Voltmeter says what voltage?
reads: 9 V
